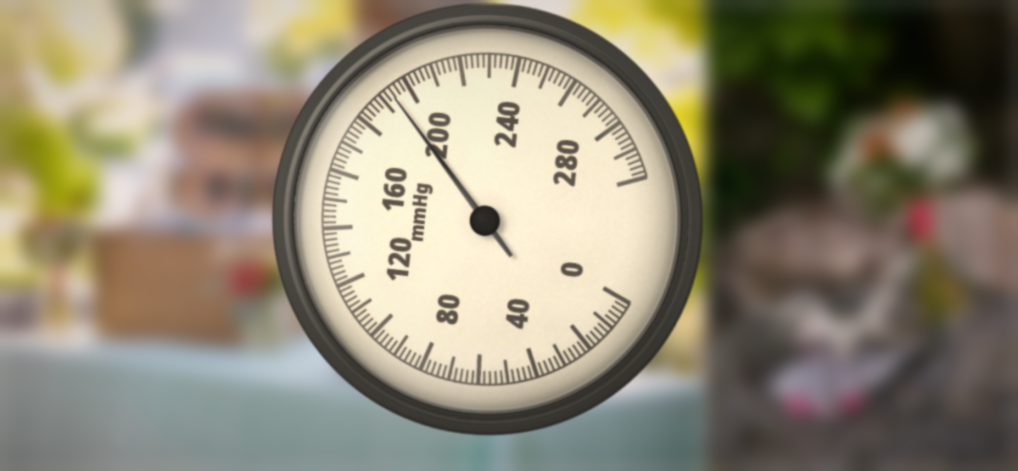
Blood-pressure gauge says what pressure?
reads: 194 mmHg
